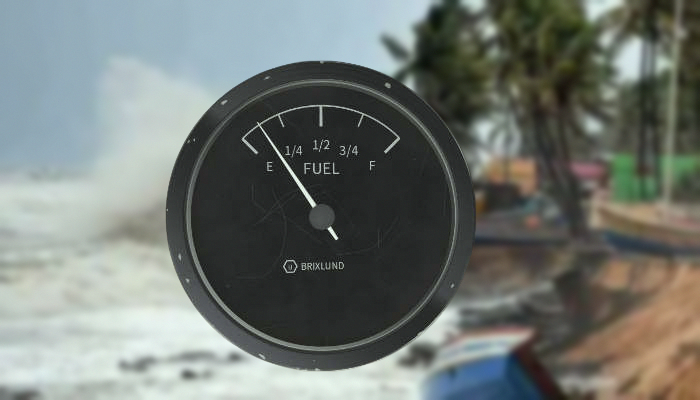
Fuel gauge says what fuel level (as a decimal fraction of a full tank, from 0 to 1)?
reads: 0.125
